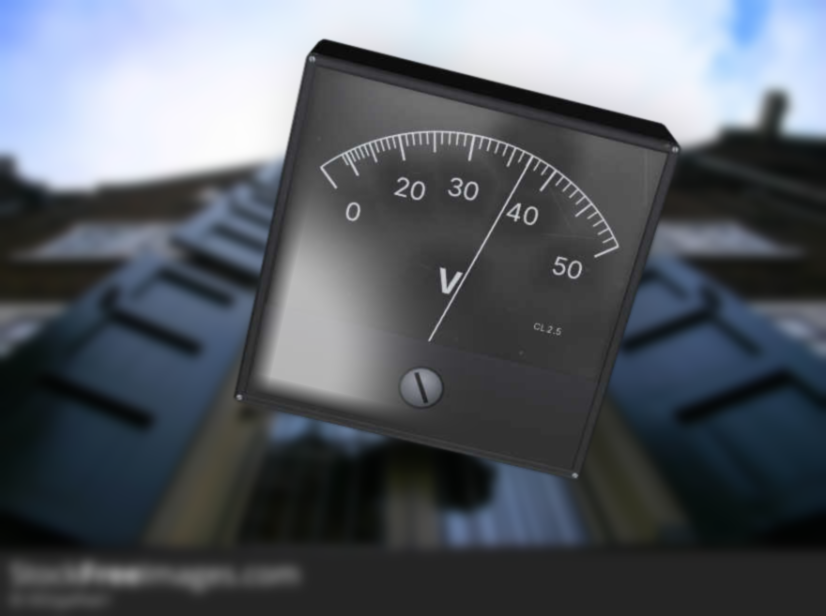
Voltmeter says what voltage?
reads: 37 V
